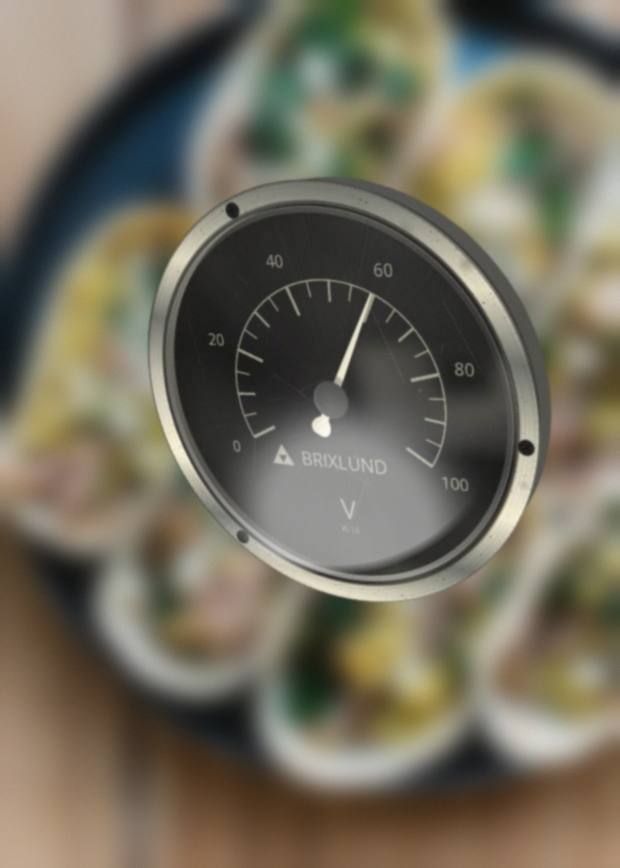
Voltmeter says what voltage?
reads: 60 V
